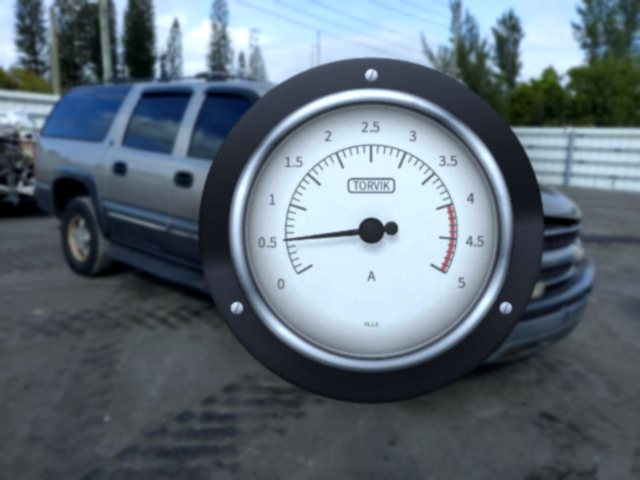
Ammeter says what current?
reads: 0.5 A
